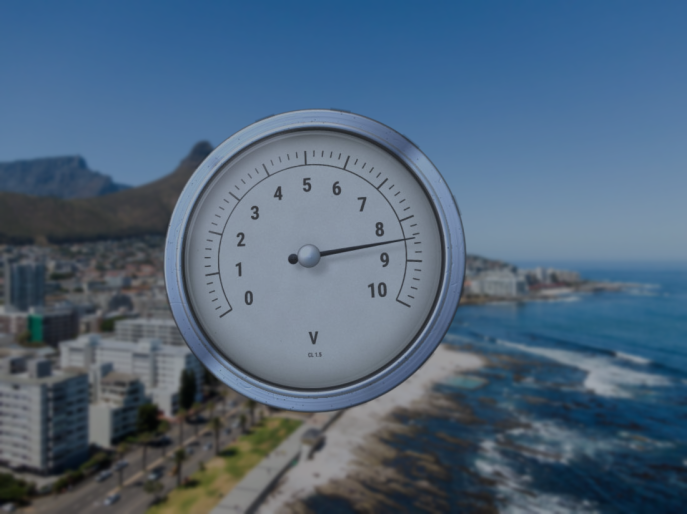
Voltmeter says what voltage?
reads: 8.5 V
